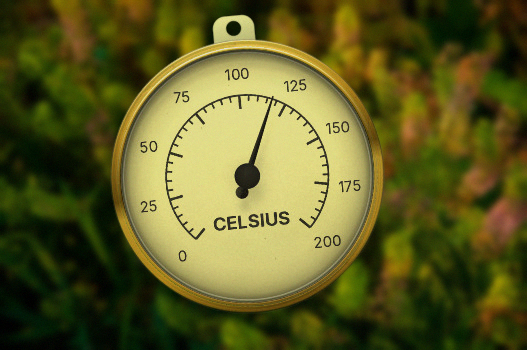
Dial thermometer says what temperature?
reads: 117.5 °C
